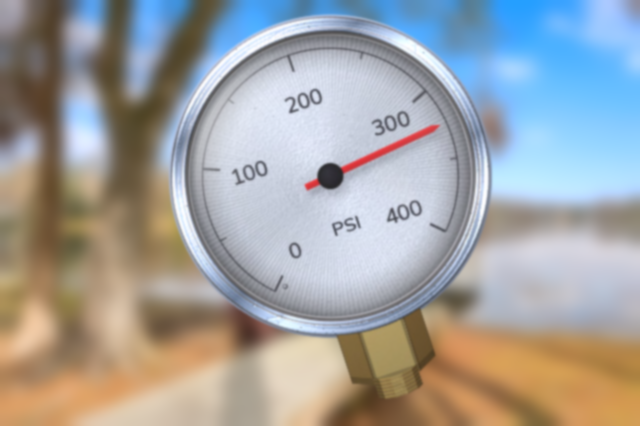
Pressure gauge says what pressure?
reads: 325 psi
